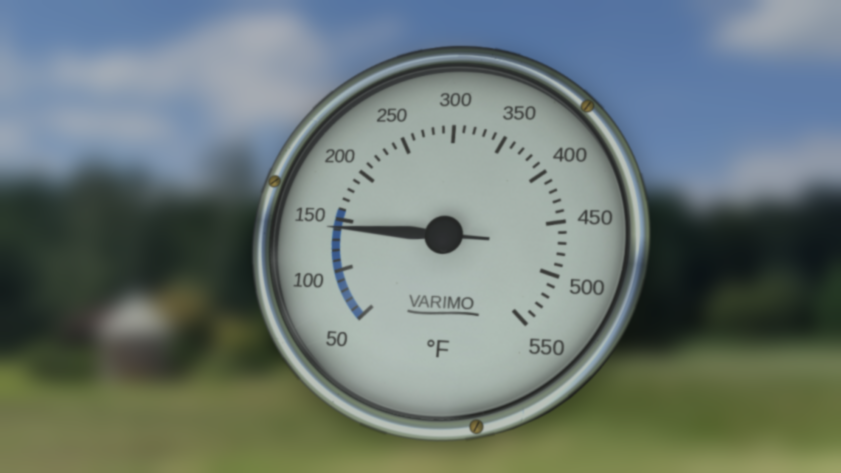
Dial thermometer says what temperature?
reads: 140 °F
